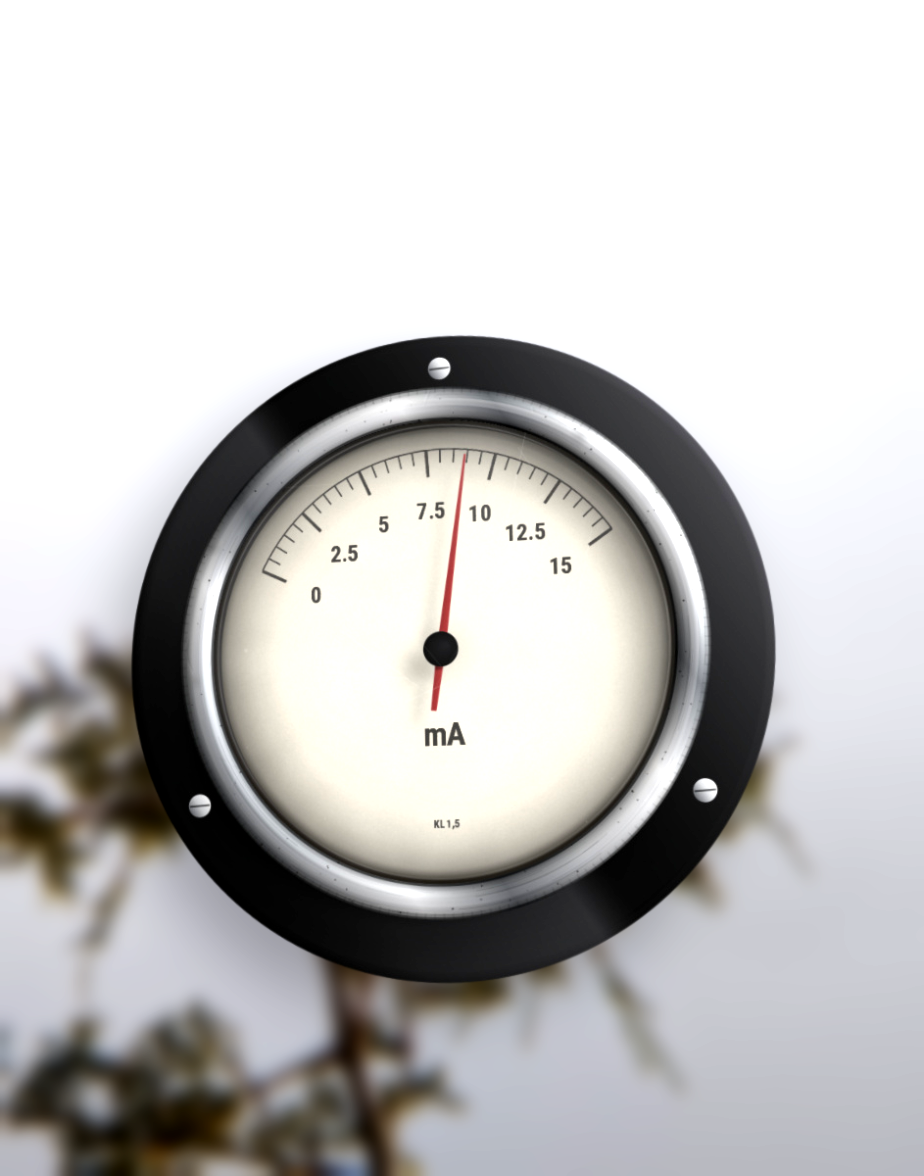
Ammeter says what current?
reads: 9 mA
